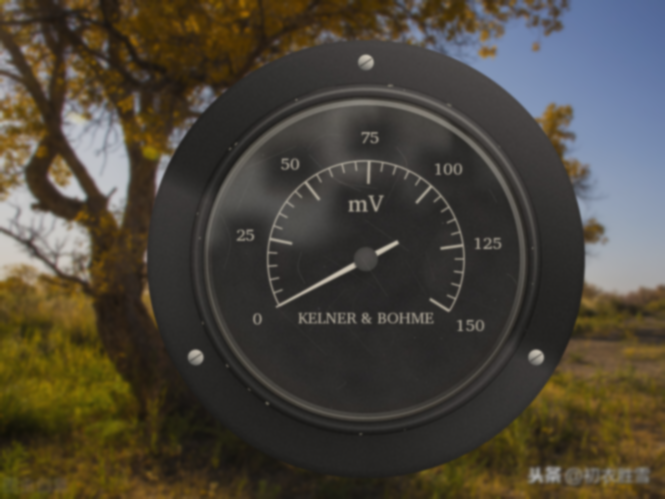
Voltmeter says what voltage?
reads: 0 mV
